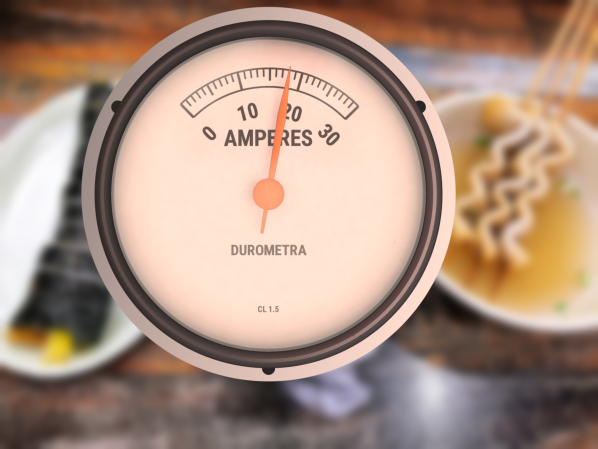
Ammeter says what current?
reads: 18 A
